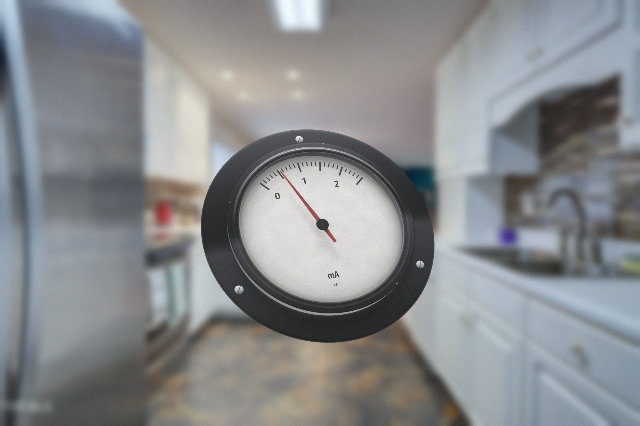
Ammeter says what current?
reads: 0.5 mA
